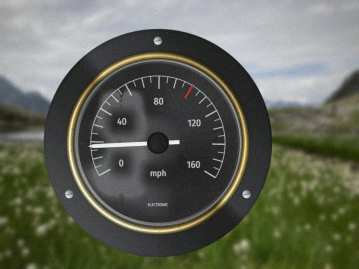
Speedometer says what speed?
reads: 17.5 mph
